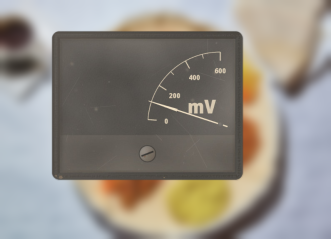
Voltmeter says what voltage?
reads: 100 mV
